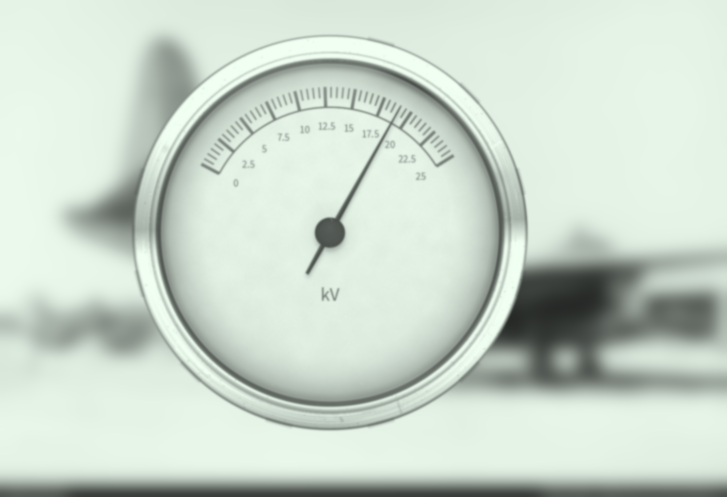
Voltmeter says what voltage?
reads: 19 kV
